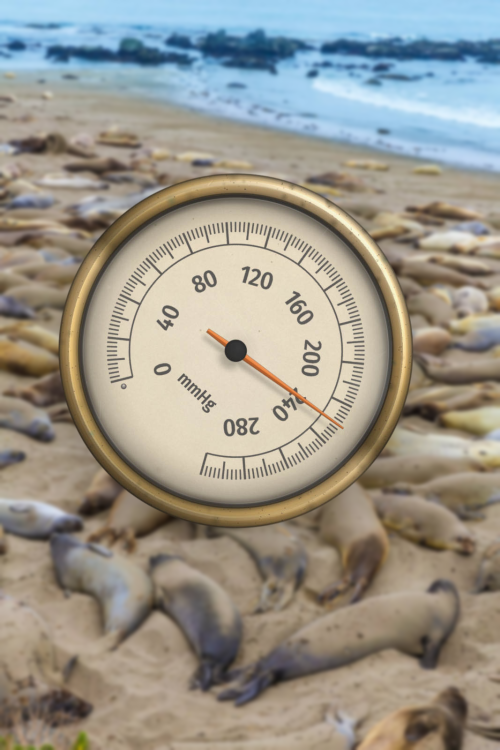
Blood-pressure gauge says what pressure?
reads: 230 mmHg
